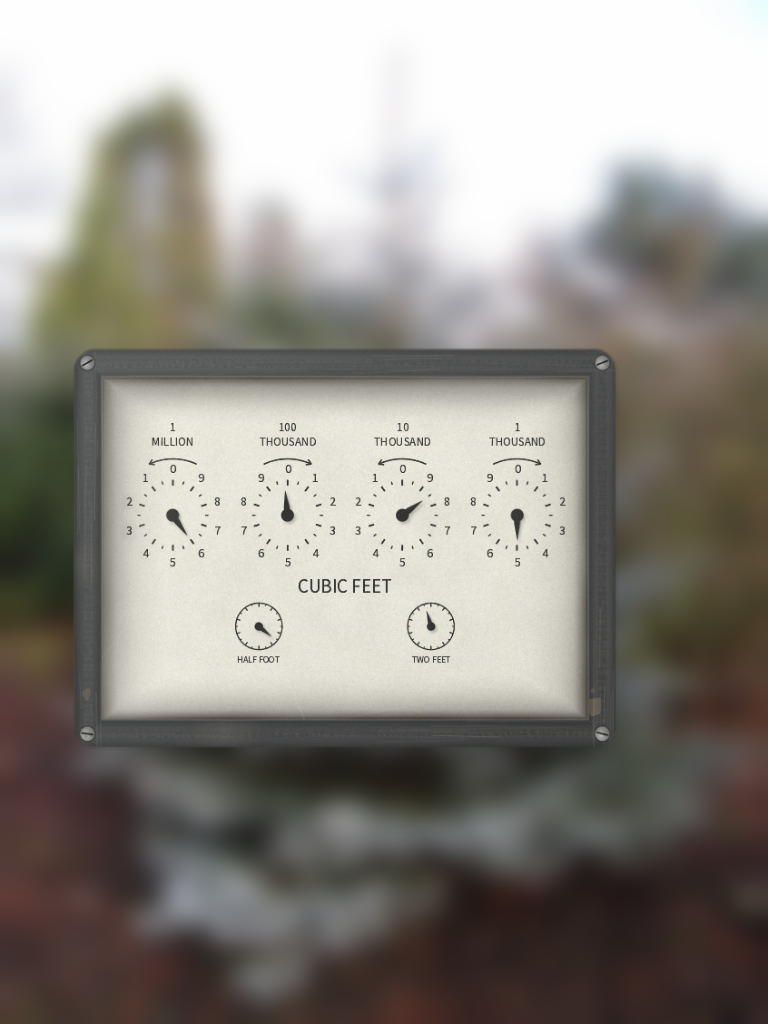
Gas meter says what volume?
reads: 598500 ft³
